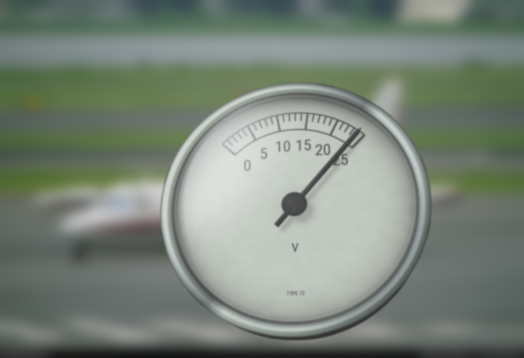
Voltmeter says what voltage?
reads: 24 V
